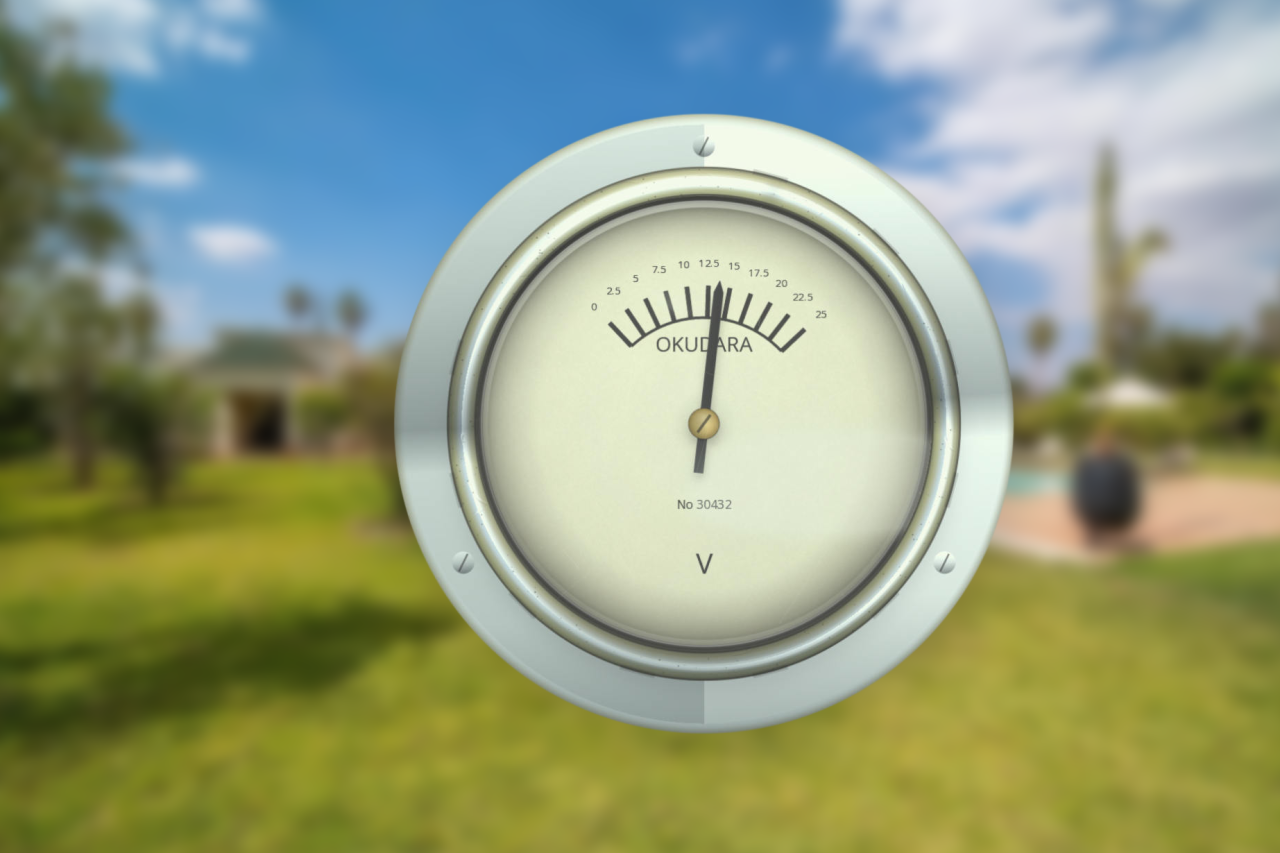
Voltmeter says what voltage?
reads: 13.75 V
